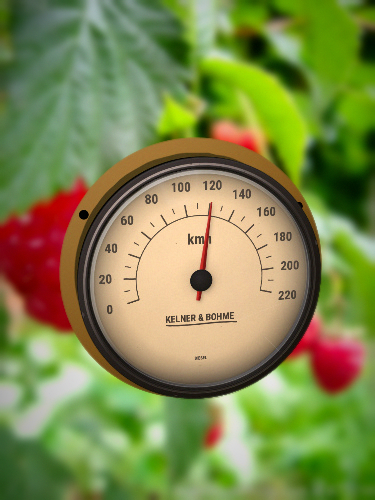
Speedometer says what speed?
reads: 120 km/h
